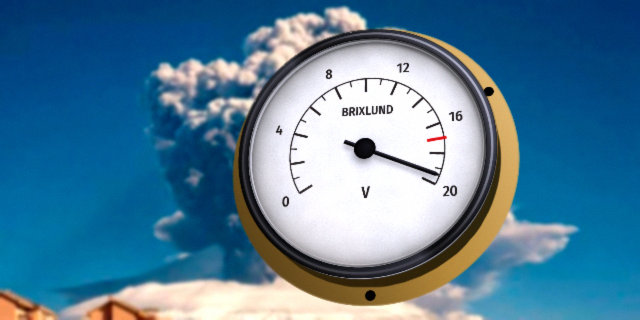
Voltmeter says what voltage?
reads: 19.5 V
